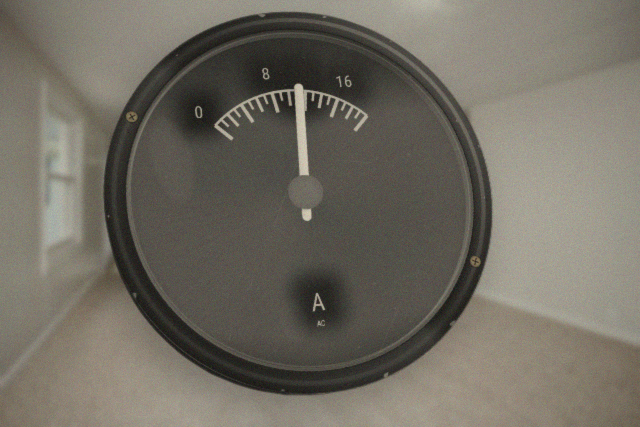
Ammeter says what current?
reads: 11 A
